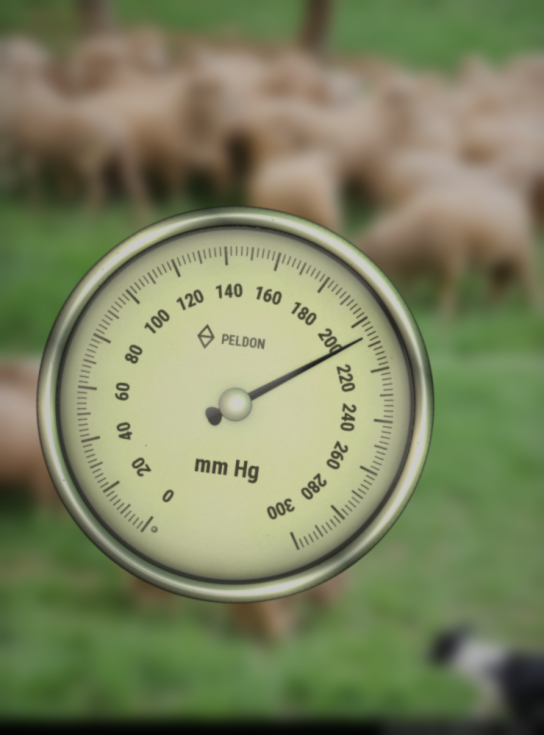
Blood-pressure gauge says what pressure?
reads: 206 mmHg
